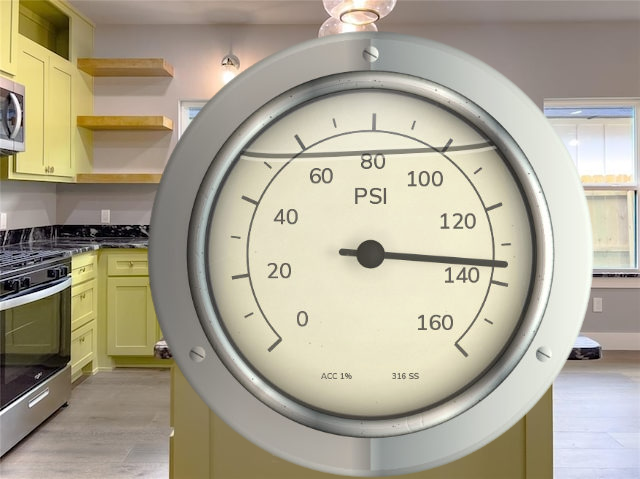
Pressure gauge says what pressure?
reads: 135 psi
